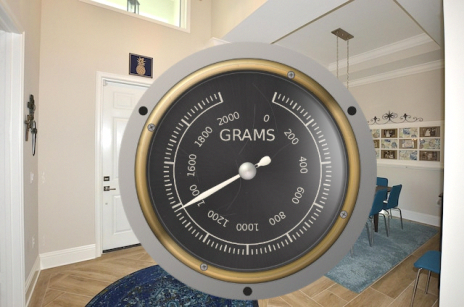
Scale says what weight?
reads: 1380 g
